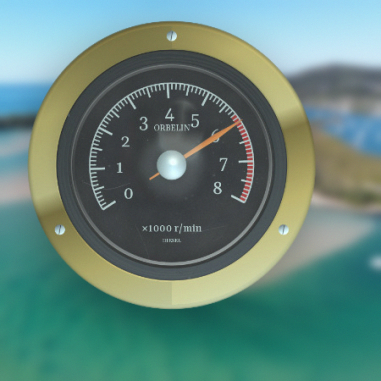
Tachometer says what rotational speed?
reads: 6000 rpm
